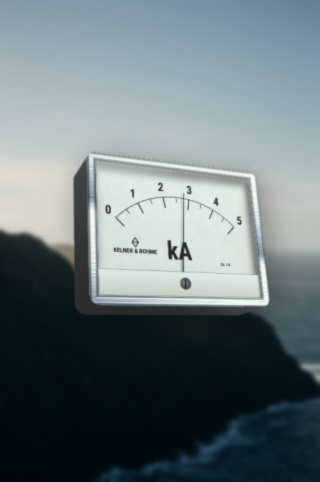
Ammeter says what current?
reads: 2.75 kA
